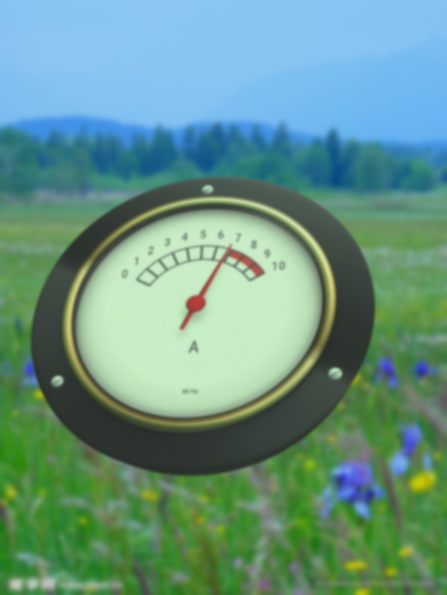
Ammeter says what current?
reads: 7 A
